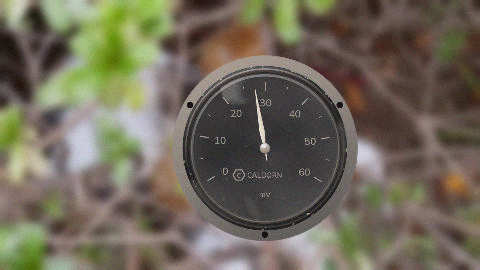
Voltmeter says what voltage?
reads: 27.5 mV
